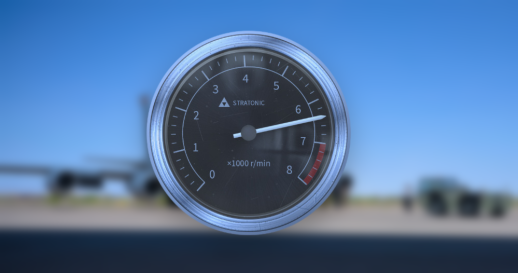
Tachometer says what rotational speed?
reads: 6400 rpm
